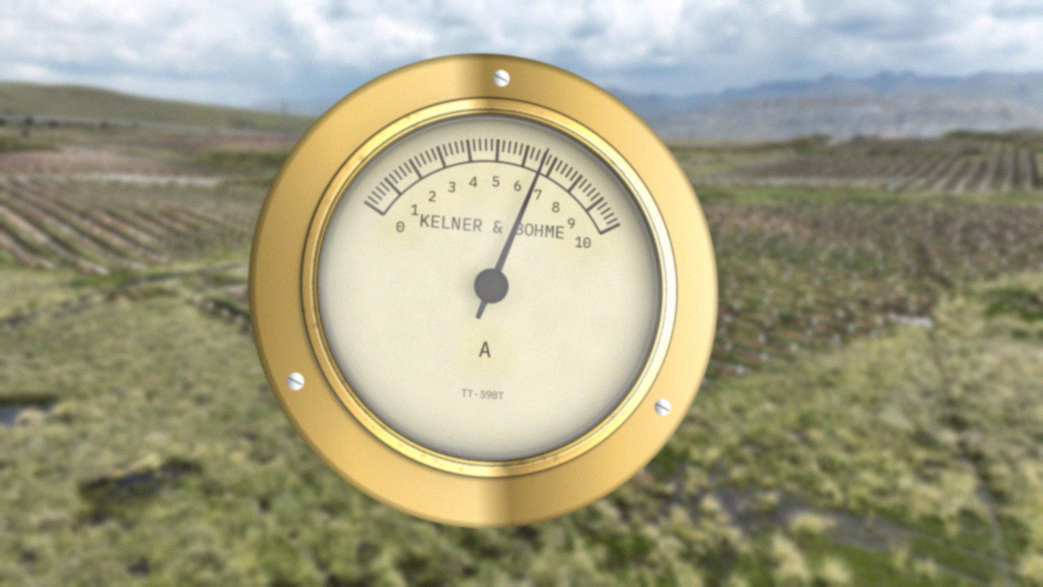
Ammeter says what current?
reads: 6.6 A
